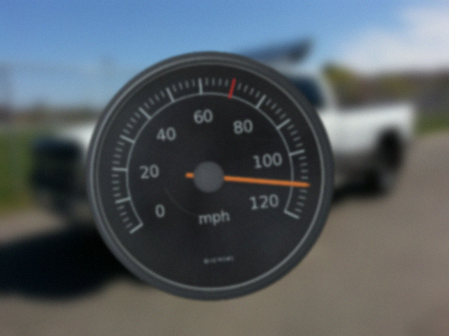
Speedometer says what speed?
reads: 110 mph
